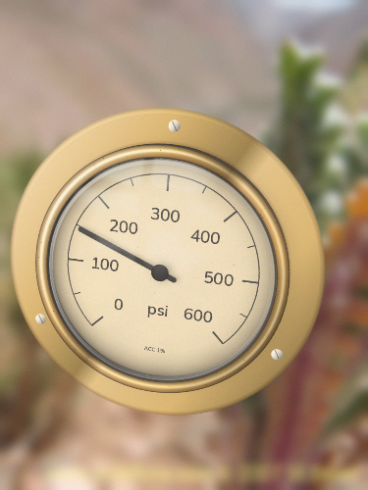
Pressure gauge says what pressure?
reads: 150 psi
